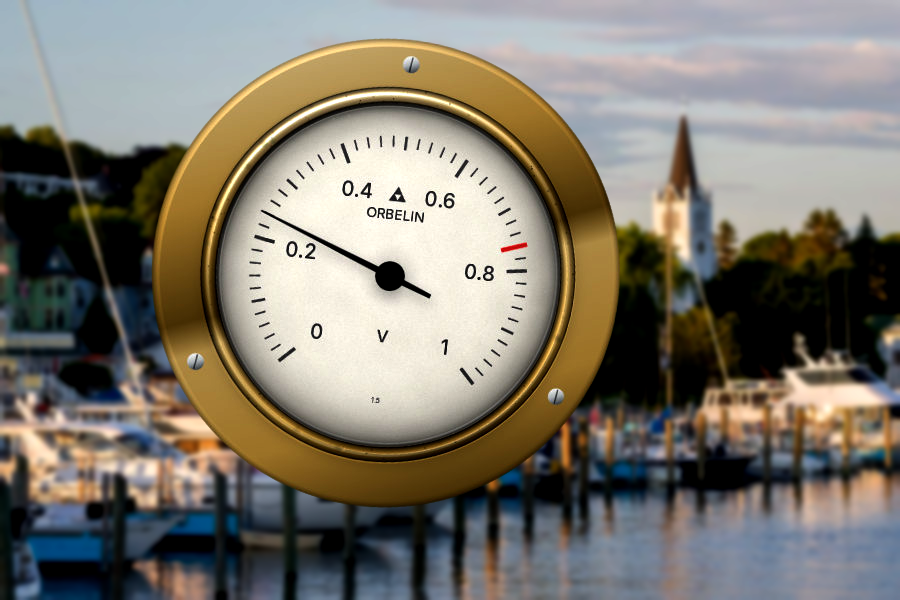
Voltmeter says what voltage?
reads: 0.24 V
